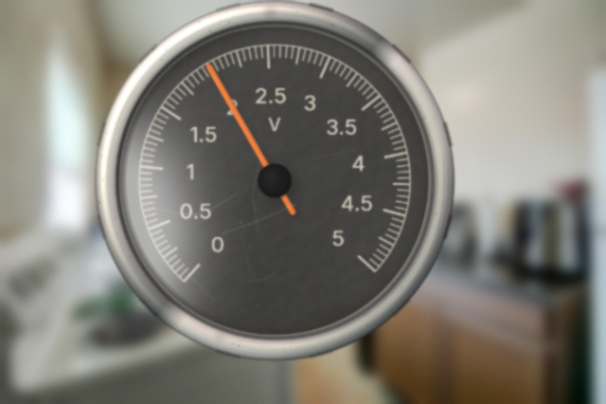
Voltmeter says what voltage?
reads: 2 V
